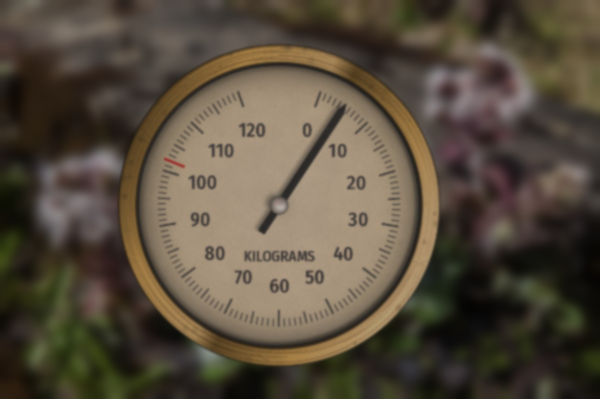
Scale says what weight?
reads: 5 kg
